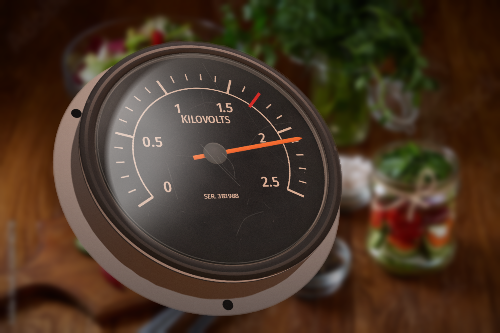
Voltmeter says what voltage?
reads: 2.1 kV
